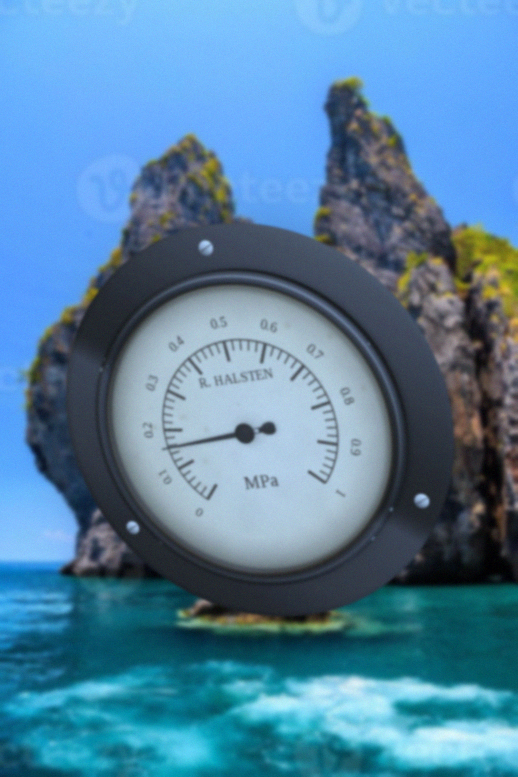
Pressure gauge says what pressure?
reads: 0.16 MPa
